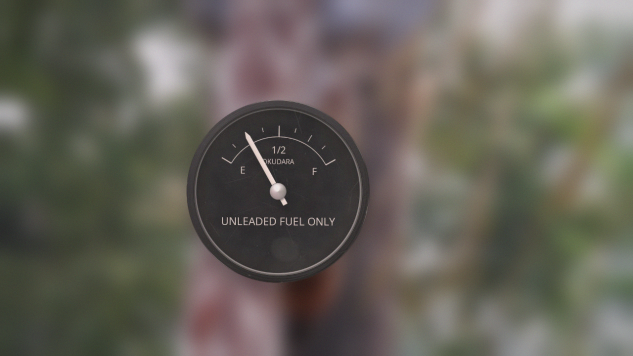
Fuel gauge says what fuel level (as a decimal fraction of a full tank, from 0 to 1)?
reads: 0.25
